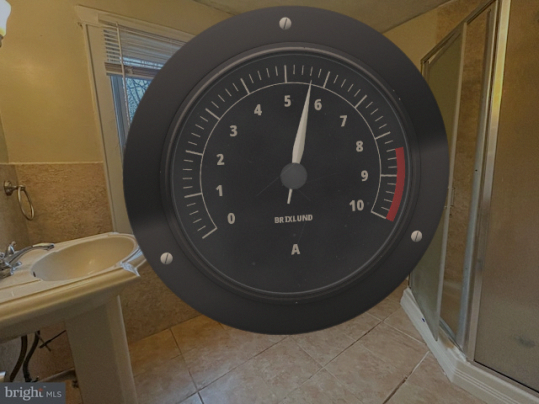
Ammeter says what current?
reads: 5.6 A
